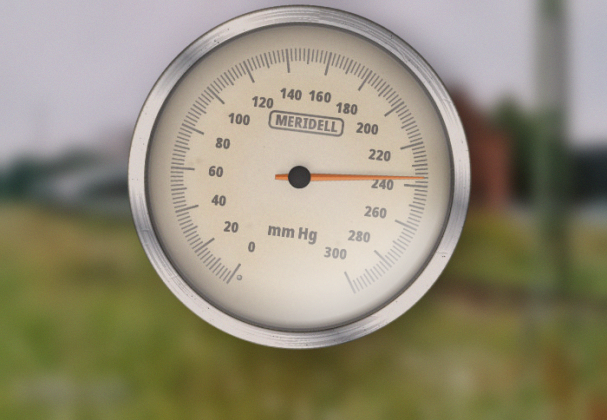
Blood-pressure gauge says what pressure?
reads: 236 mmHg
